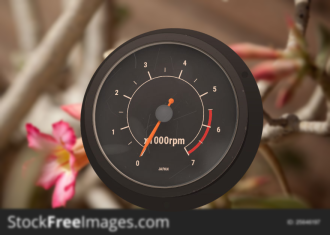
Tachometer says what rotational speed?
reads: 0 rpm
